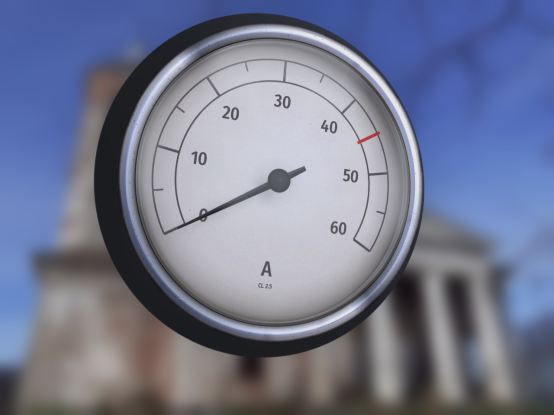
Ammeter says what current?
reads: 0 A
